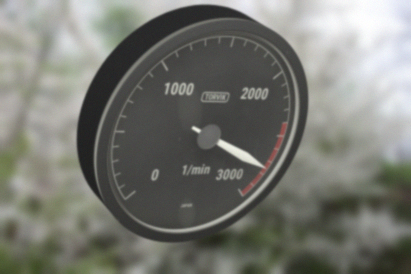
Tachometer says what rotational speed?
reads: 2750 rpm
